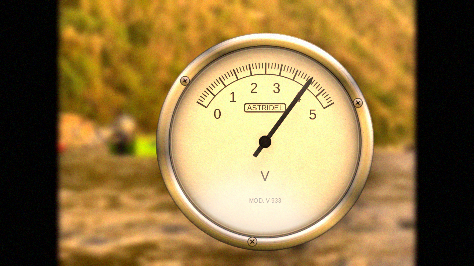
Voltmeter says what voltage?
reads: 4 V
